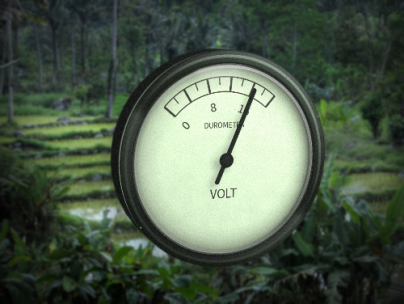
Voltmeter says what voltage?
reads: 16 V
